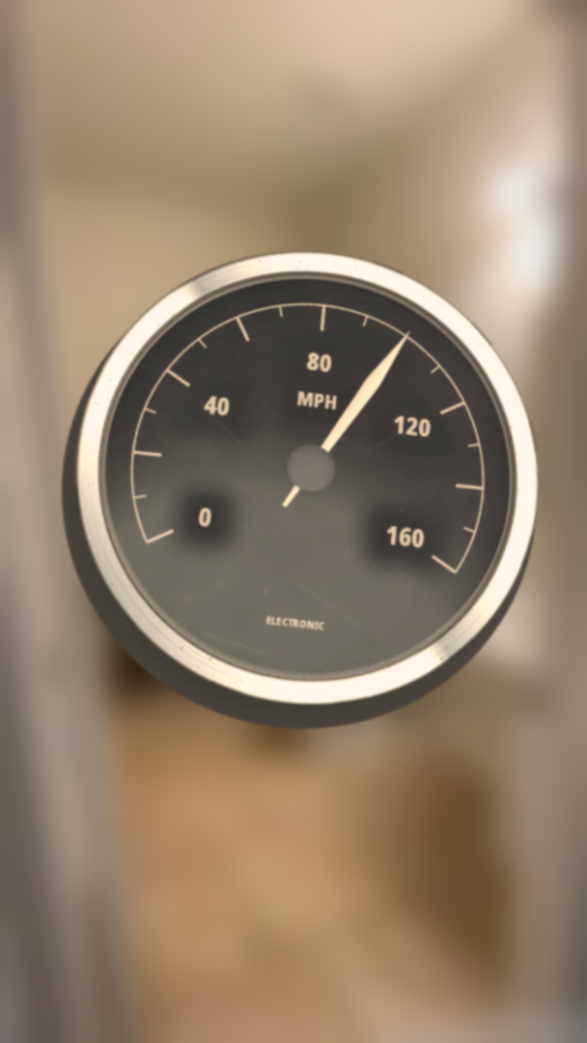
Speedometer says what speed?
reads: 100 mph
